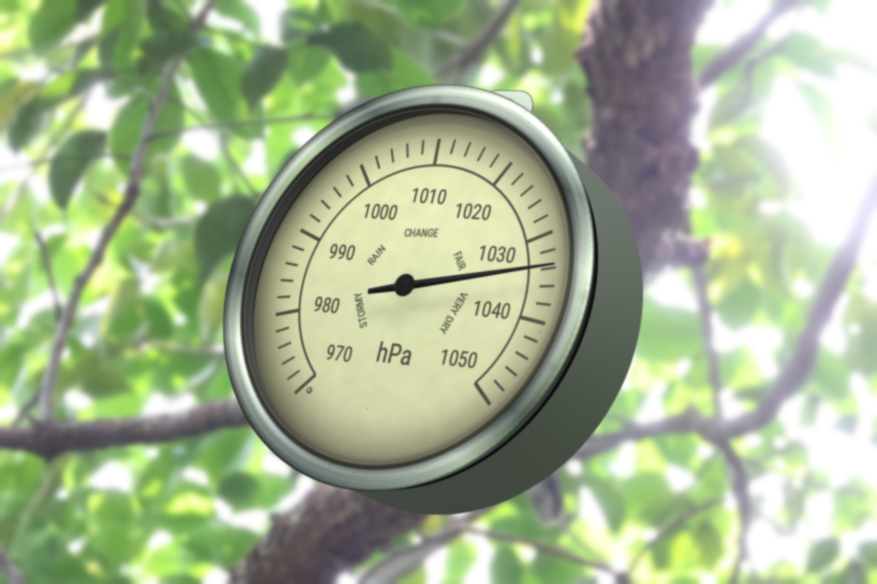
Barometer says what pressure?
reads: 1034 hPa
